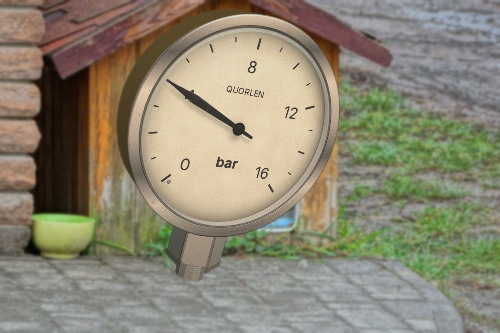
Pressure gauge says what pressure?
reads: 4 bar
